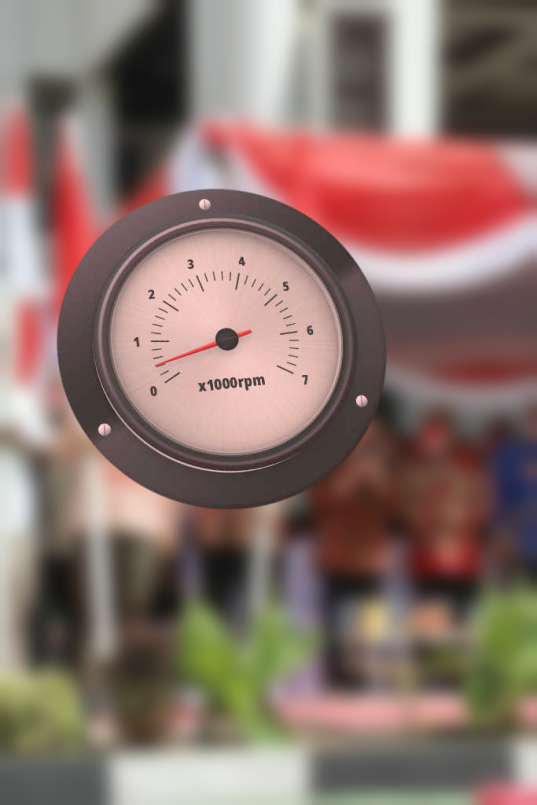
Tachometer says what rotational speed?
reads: 400 rpm
